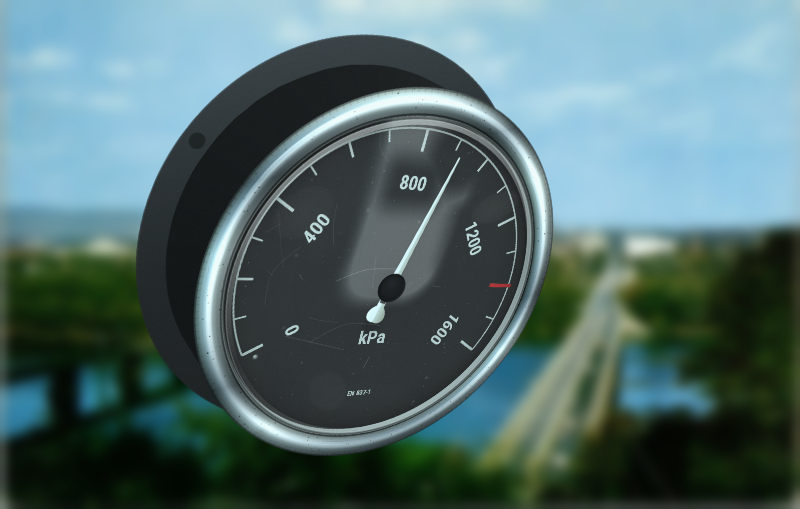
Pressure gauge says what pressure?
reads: 900 kPa
